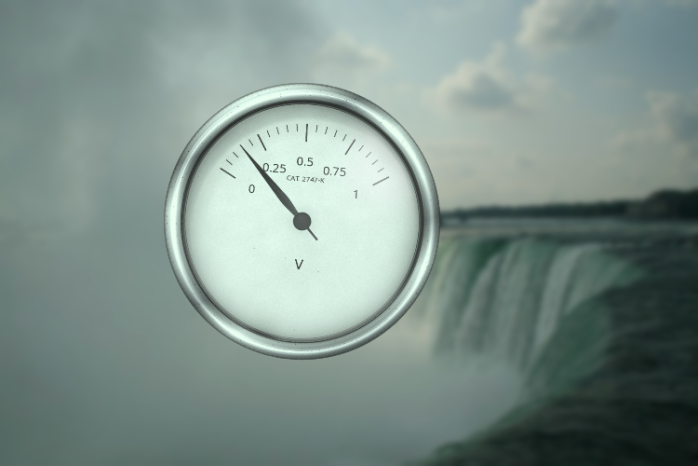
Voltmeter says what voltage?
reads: 0.15 V
